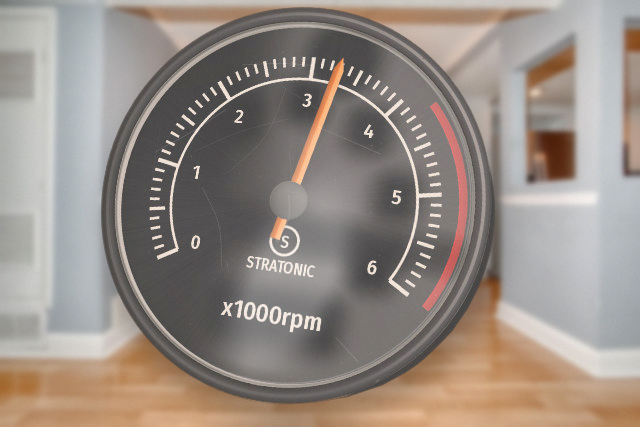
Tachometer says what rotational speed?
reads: 3300 rpm
